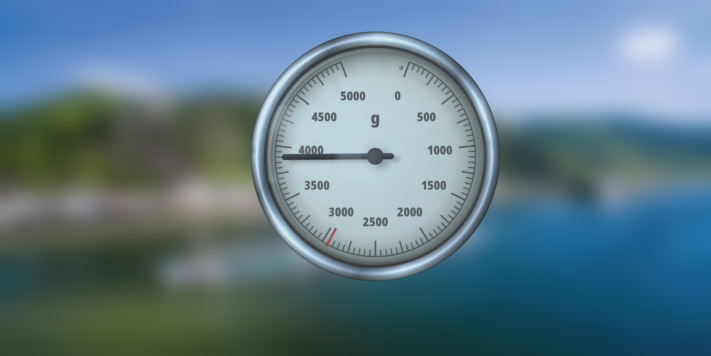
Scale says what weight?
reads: 3900 g
